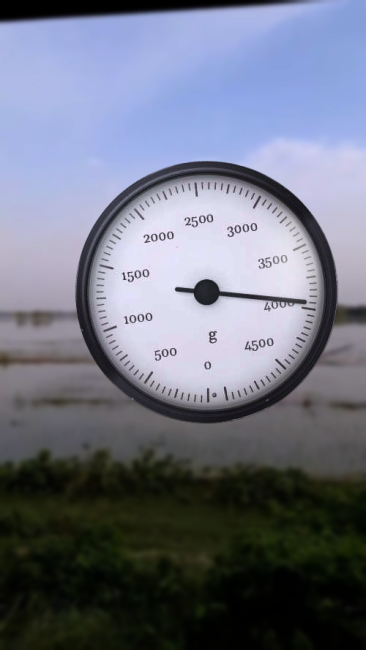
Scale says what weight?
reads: 3950 g
